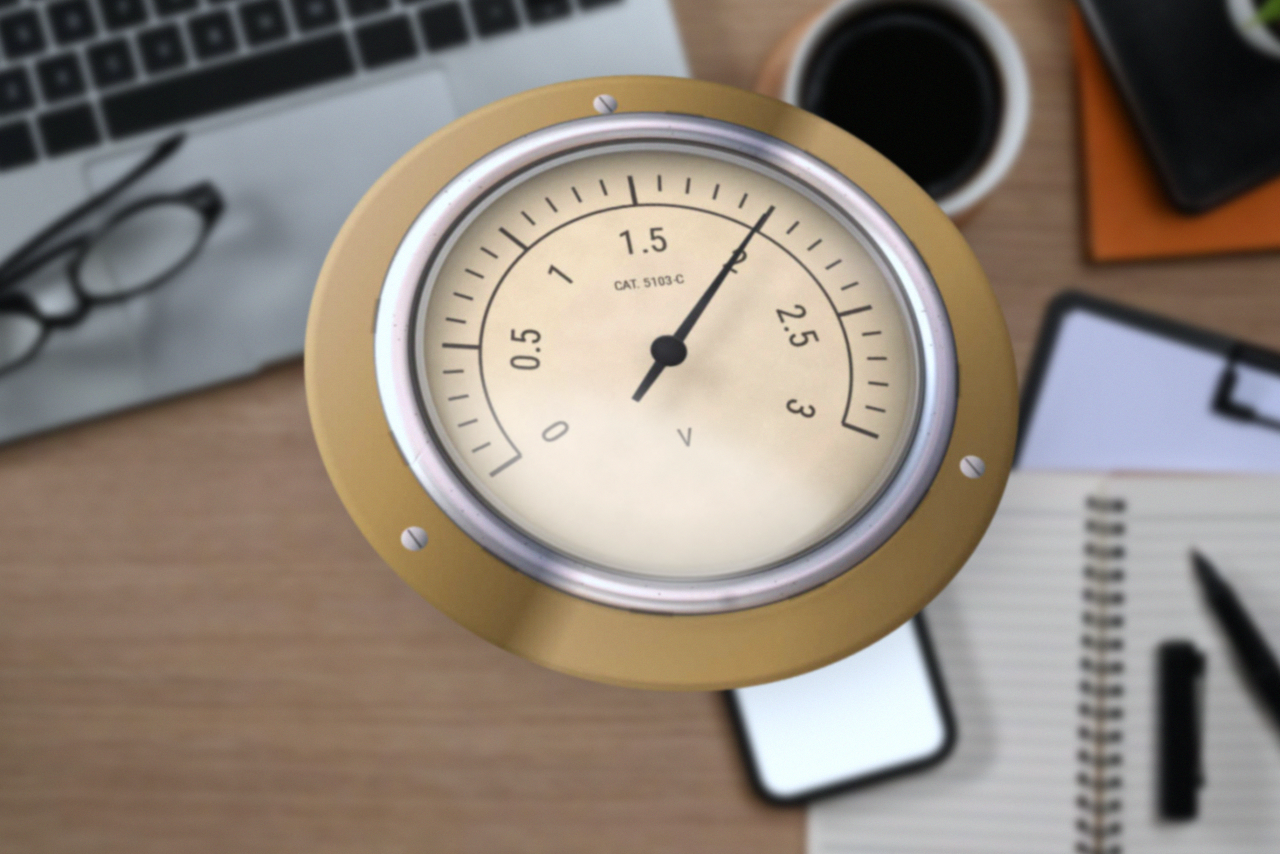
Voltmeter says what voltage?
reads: 2 V
